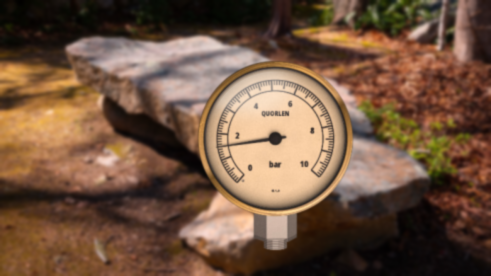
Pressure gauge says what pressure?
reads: 1.5 bar
